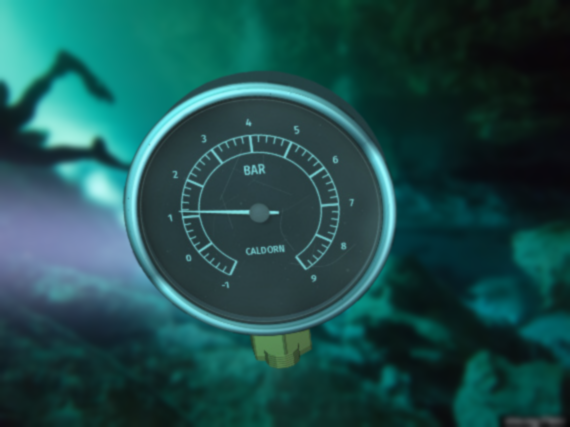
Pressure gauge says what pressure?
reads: 1.2 bar
